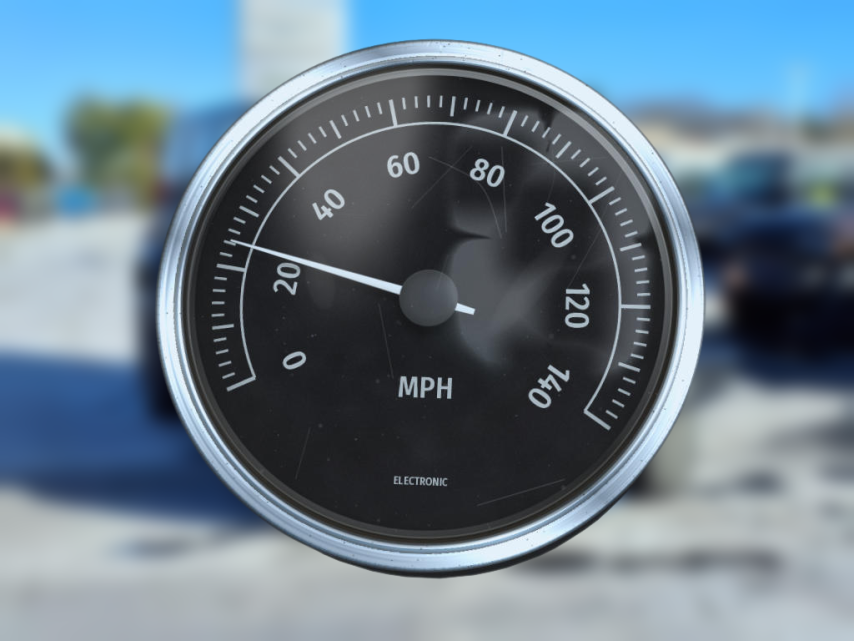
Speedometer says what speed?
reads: 24 mph
